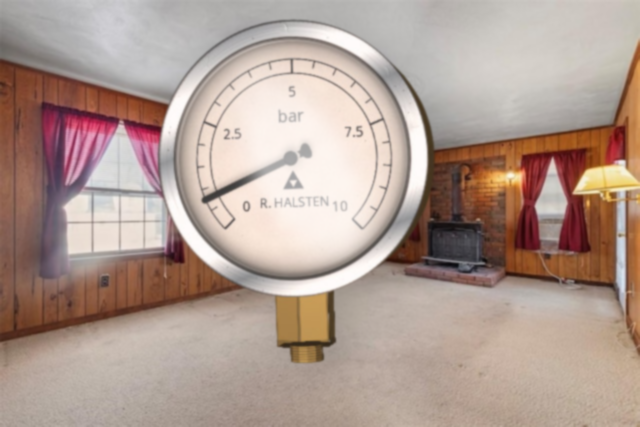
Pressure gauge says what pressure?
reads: 0.75 bar
